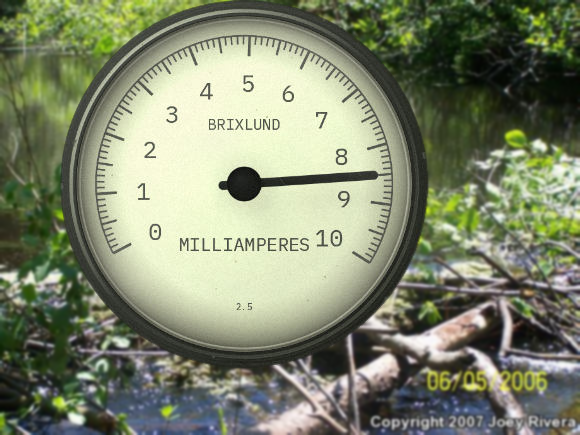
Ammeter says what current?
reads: 8.5 mA
